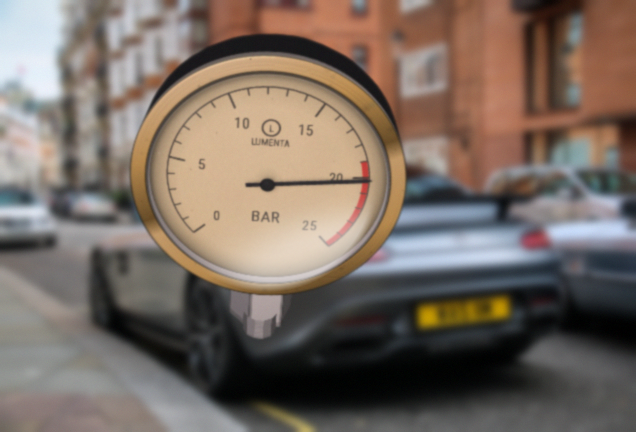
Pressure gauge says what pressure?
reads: 20 bar
